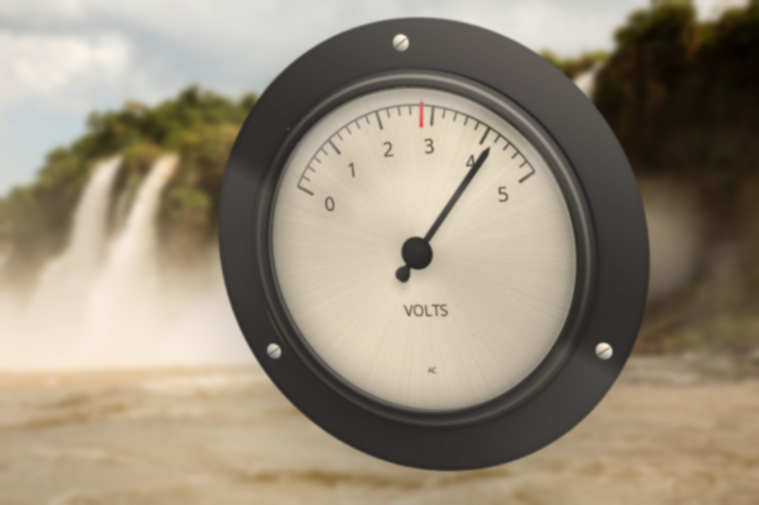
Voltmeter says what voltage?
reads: 4.2 V
